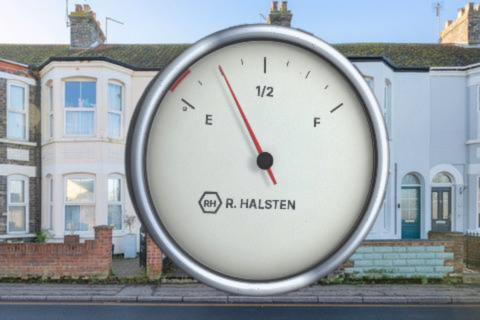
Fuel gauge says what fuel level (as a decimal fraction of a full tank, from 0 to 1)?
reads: 0.25
